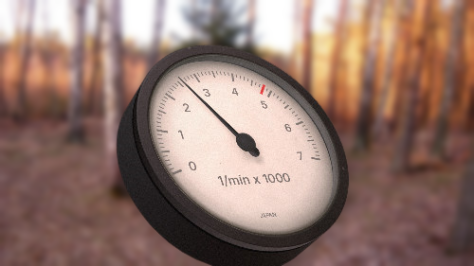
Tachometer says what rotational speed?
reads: 2500 rpm
